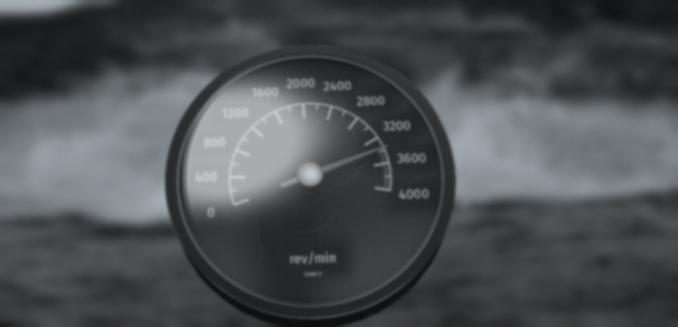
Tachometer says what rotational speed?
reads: 3400 rpm
